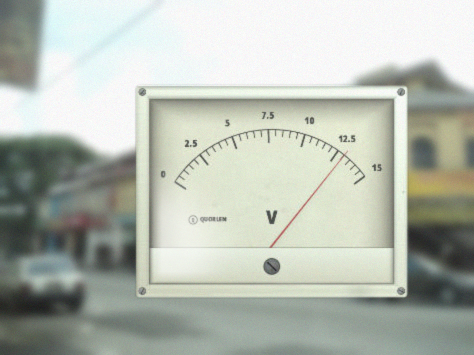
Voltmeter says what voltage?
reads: 13 V
